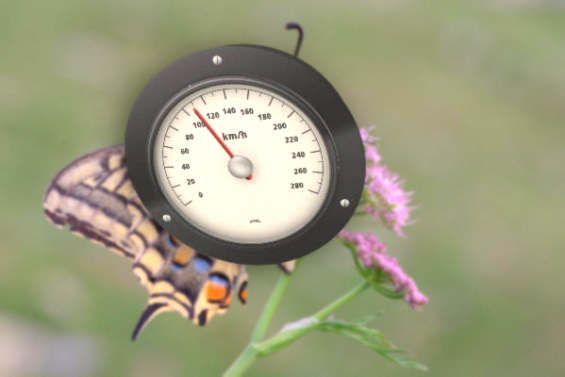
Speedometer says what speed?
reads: 110 km/h
